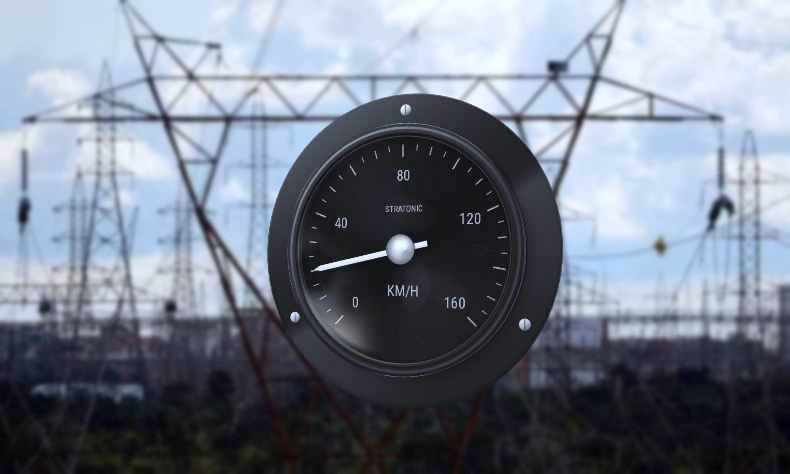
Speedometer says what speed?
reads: 20 km/h
